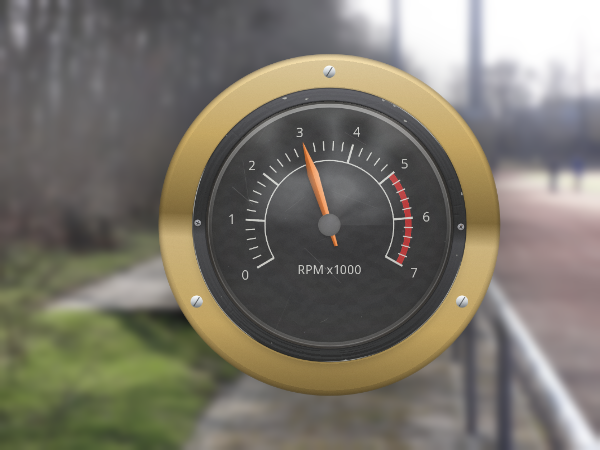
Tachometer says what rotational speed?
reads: 3000 rpm
